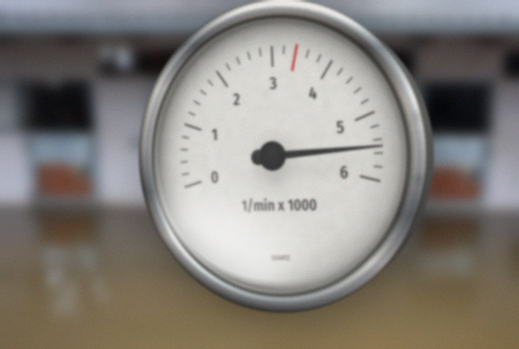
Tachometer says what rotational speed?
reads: 5500 rpm
